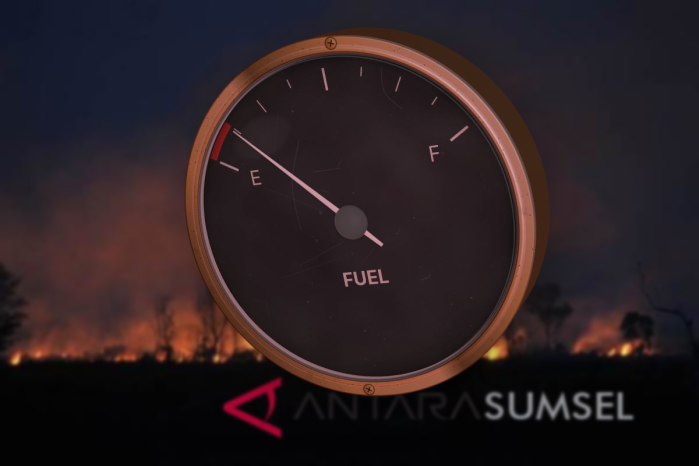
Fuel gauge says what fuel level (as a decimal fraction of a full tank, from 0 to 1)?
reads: 0.125
